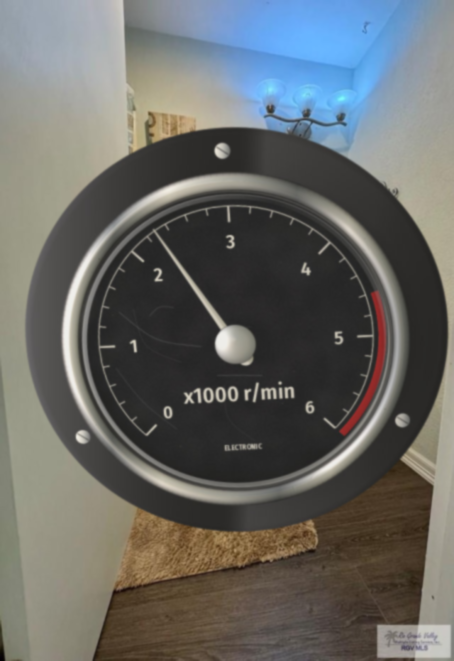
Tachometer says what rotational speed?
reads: 2300 rpm
